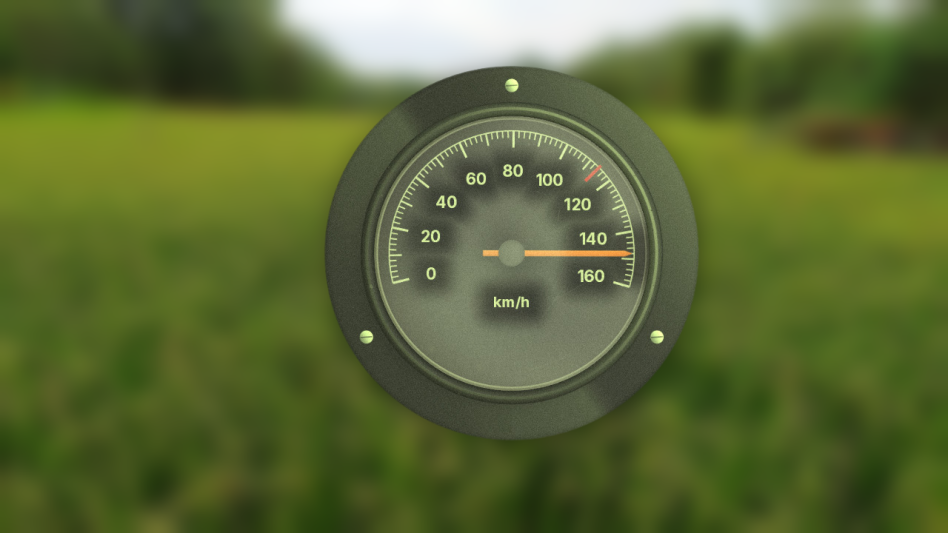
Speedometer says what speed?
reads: 148 km/h
